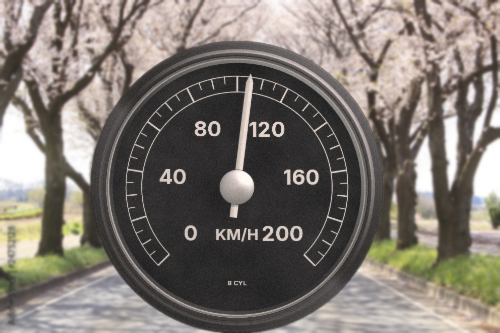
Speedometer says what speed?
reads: 105 km/h
